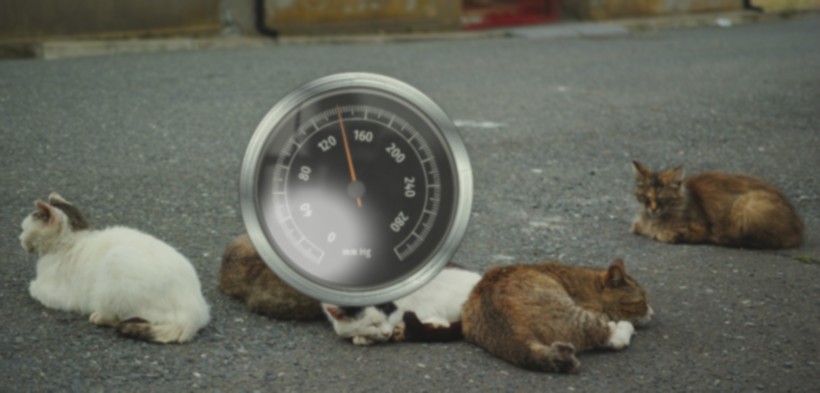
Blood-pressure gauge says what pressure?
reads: 140 mmHg
